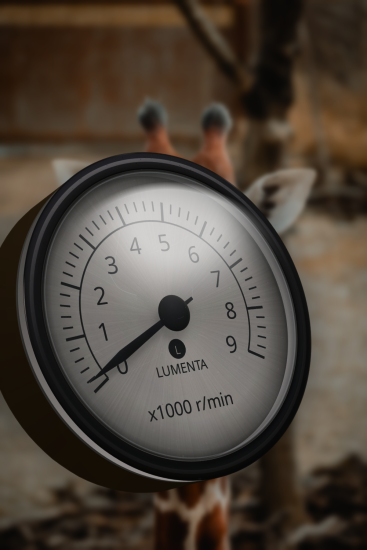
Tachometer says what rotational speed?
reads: 200 rpm
